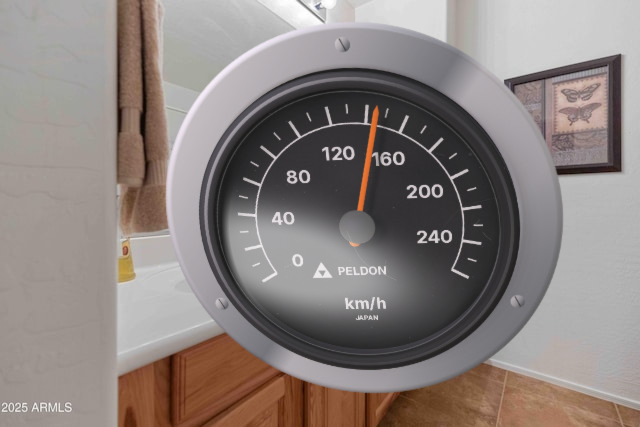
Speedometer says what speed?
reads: 145 km/h
